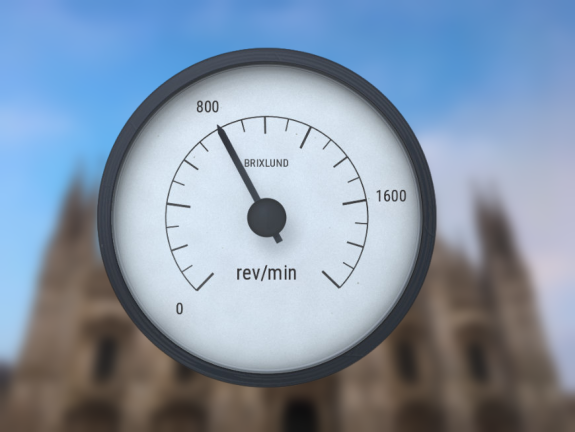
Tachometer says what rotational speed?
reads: 800 rpm
